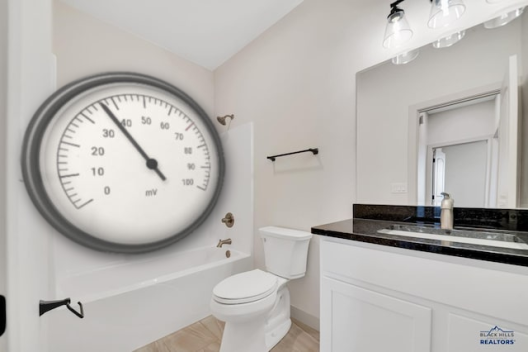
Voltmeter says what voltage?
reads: 36 mV
